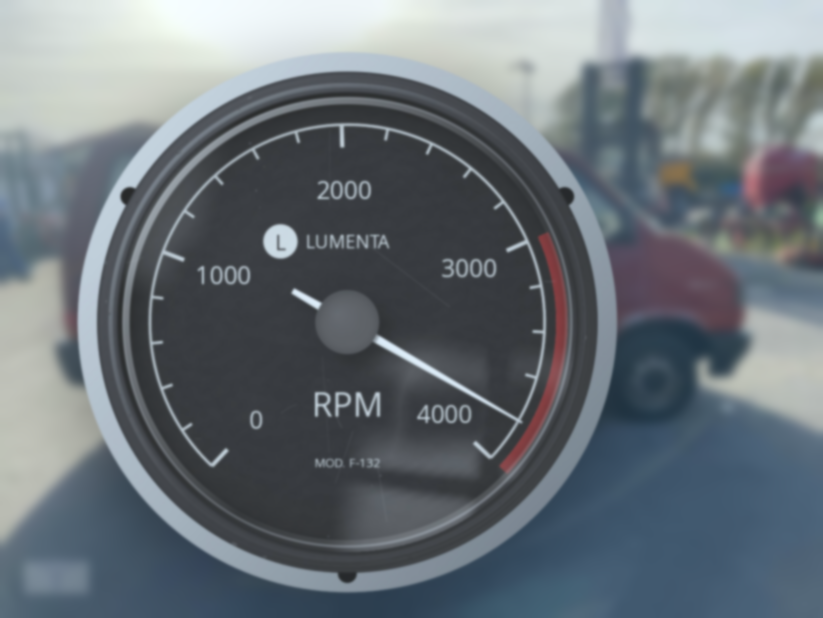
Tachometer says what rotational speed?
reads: 3800 rpm
